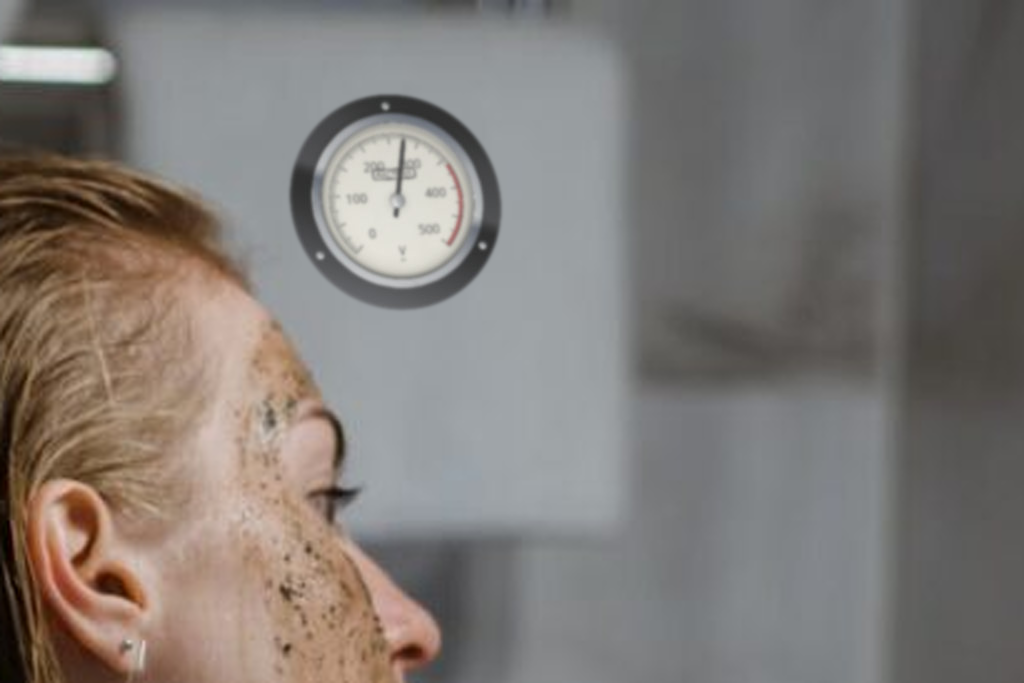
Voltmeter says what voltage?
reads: 275 V
